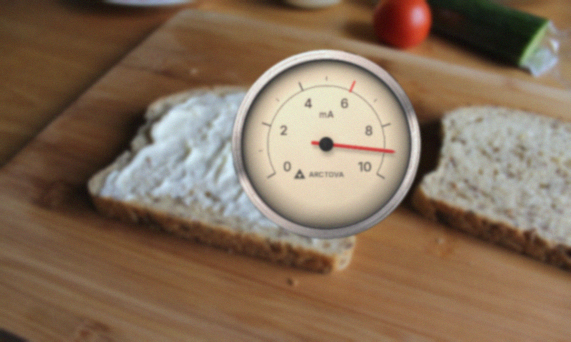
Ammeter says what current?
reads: 9 mA
